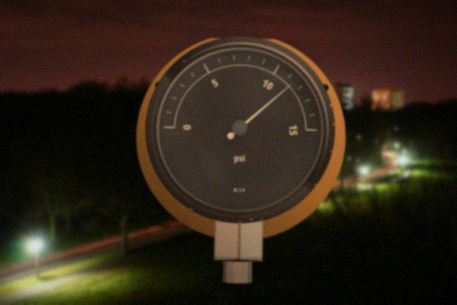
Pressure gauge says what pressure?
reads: 11.5 psi
